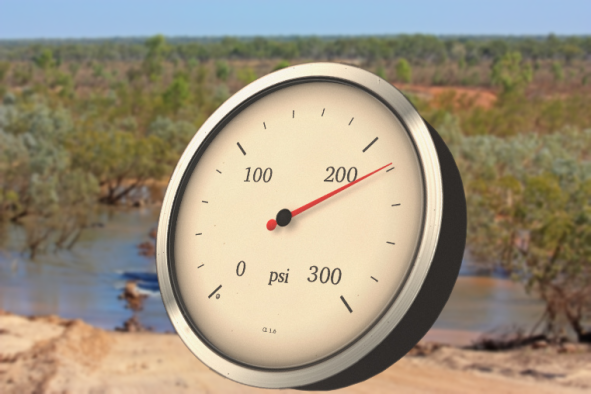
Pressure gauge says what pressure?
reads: 220 psi
